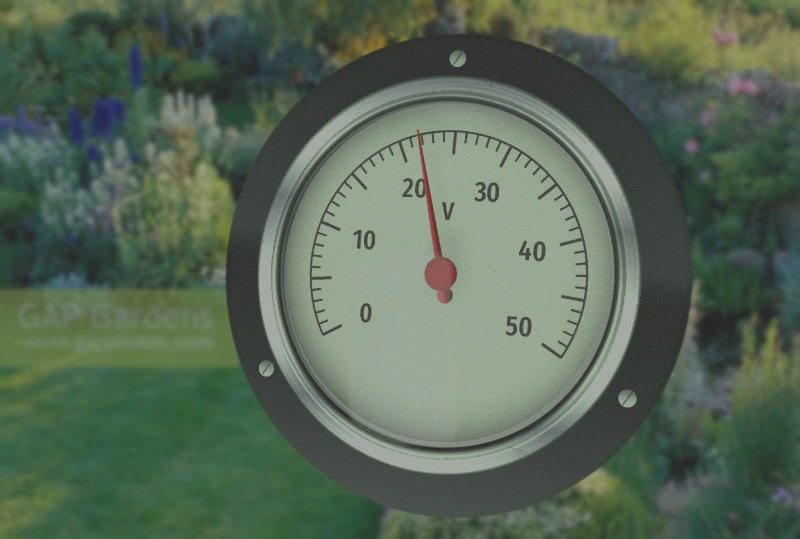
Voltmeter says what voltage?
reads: 22 V
